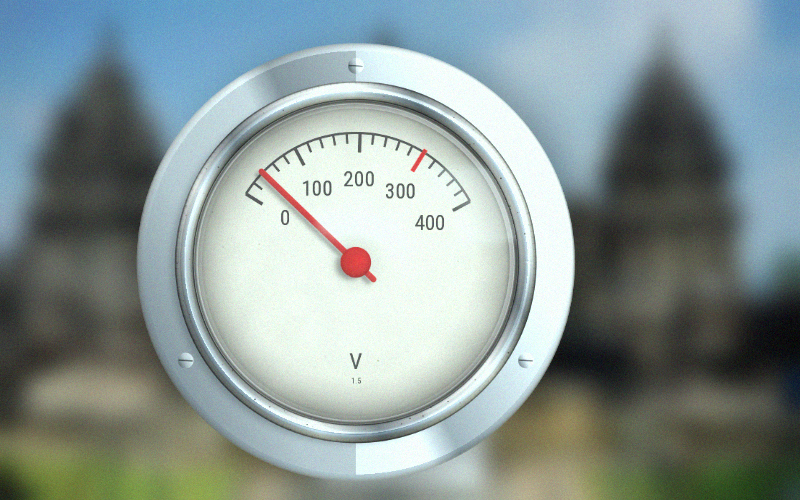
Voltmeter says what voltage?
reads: 40 V
